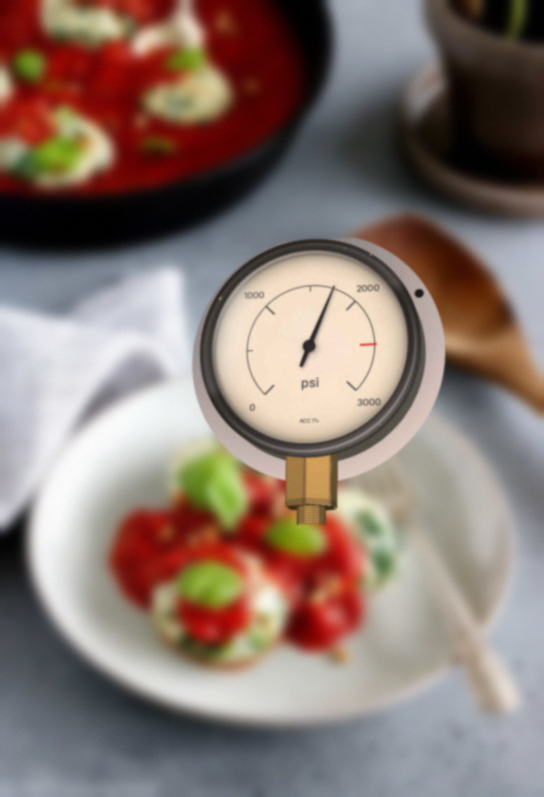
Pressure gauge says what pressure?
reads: 1750 psi
